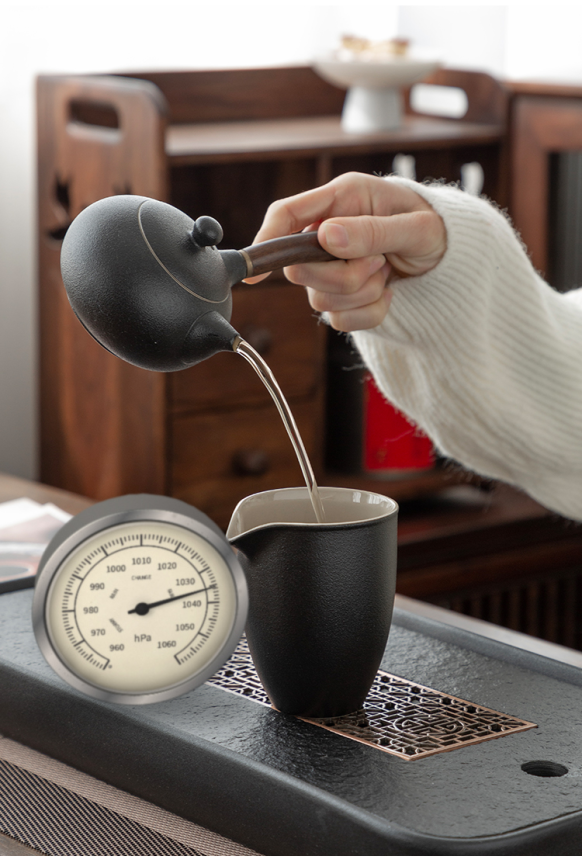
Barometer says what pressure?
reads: 1035 hPa
